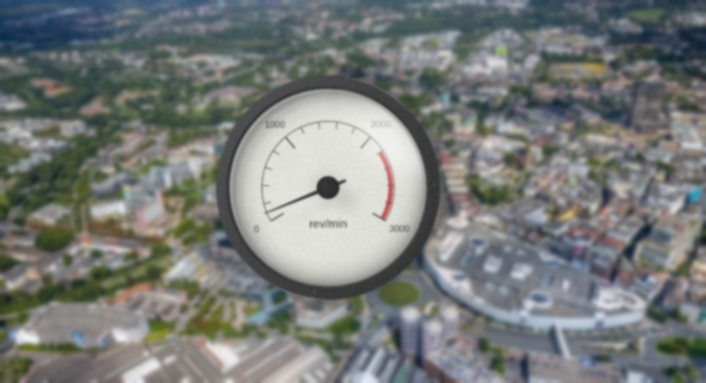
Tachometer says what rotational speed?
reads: 100 rpm
